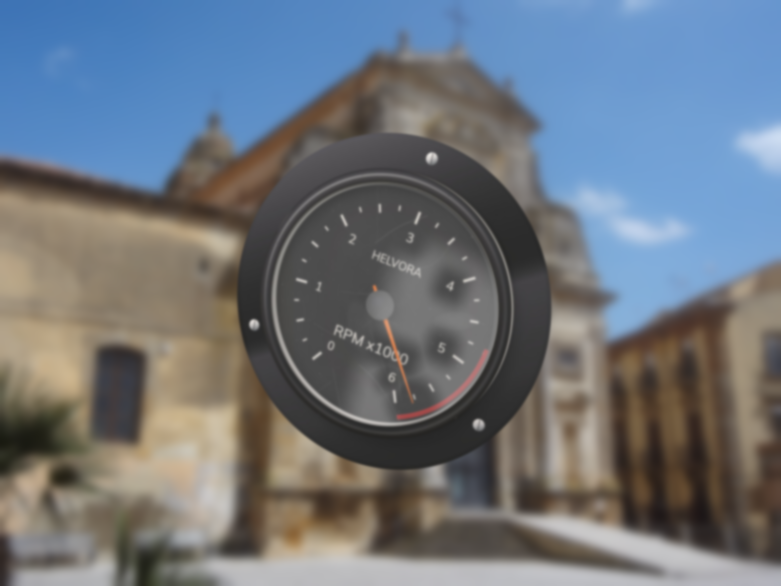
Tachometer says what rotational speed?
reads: 5750 rpm
